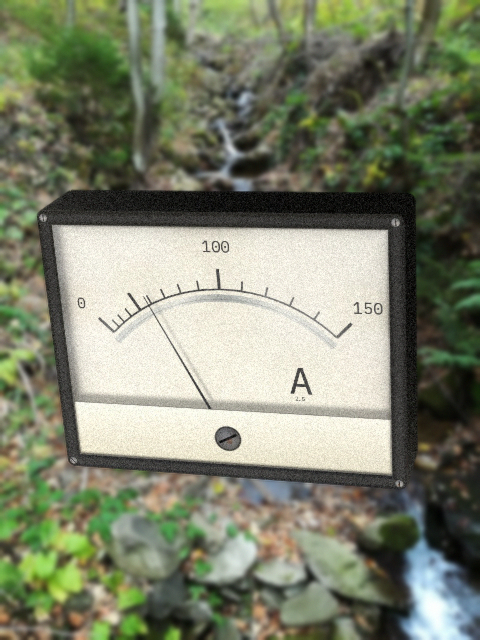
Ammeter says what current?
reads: 60 A
